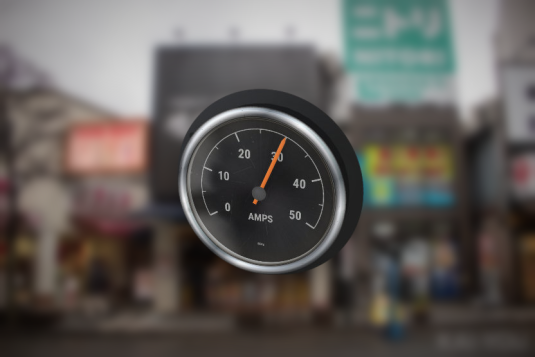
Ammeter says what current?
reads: 30 A
